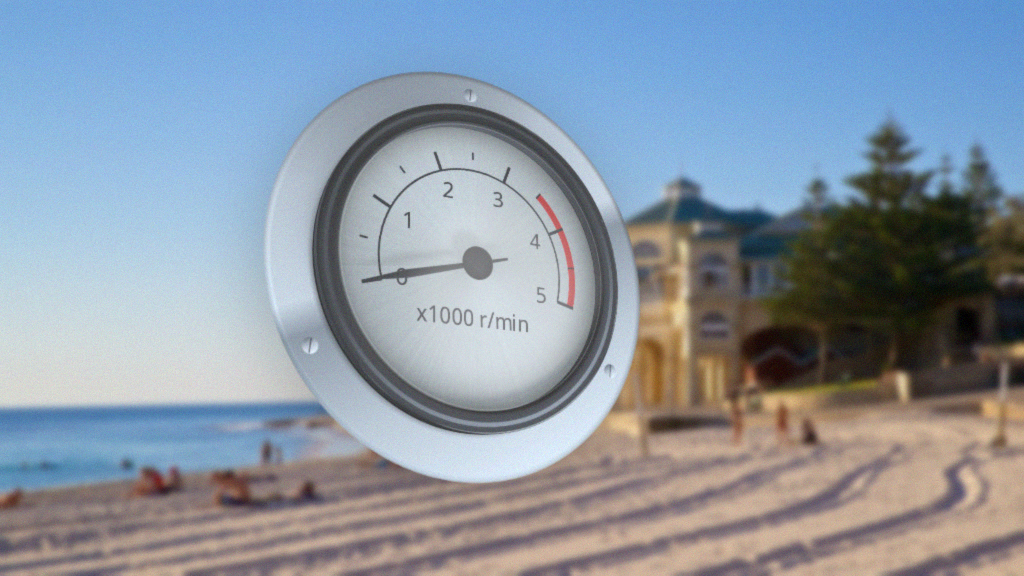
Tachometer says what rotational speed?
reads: 0 rpm
